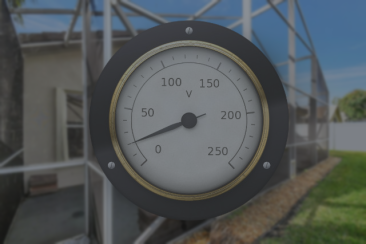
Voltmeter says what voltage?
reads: 20 V
